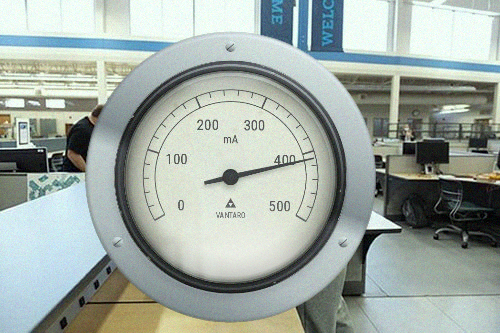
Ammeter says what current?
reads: 410 mA
